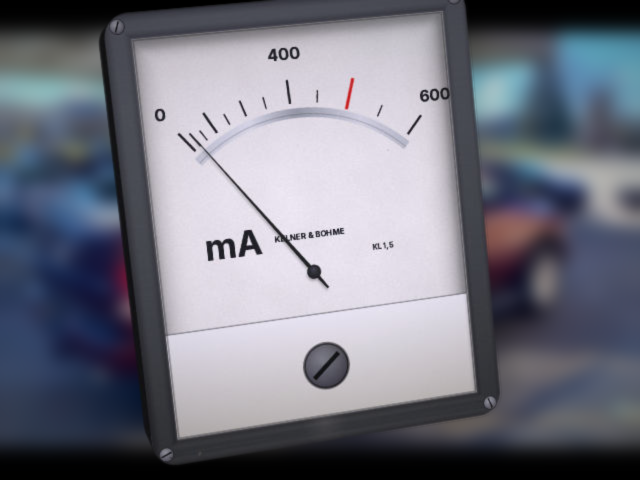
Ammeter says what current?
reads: 100 mA
